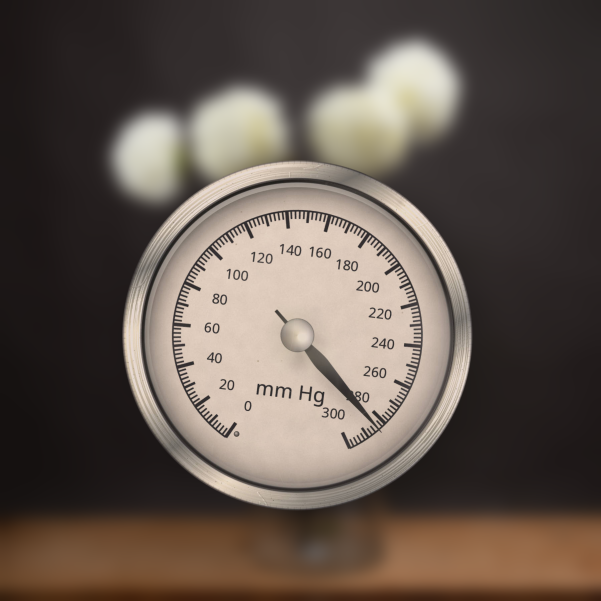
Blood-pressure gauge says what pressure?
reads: 284 mmHg
